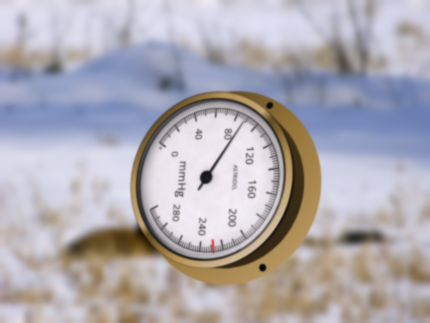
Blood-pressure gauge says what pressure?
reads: 90 mmHg
